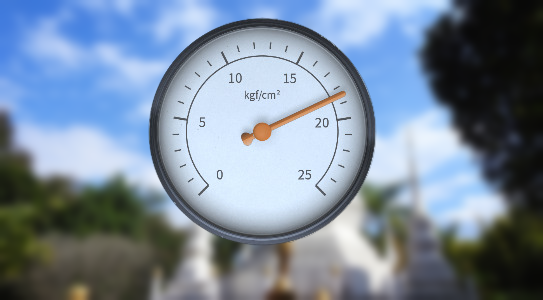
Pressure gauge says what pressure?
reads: 18.5 kg/cm²
